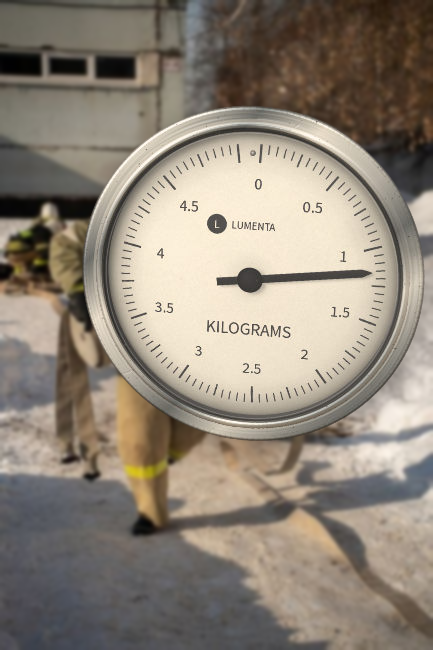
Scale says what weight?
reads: 1.15 kg
